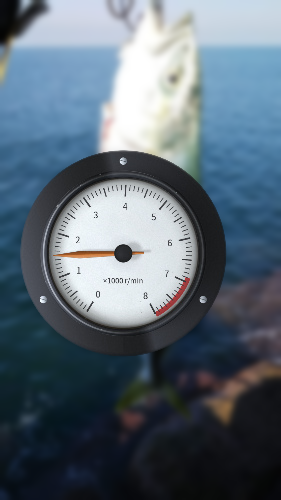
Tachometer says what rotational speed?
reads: 1500 rpm
